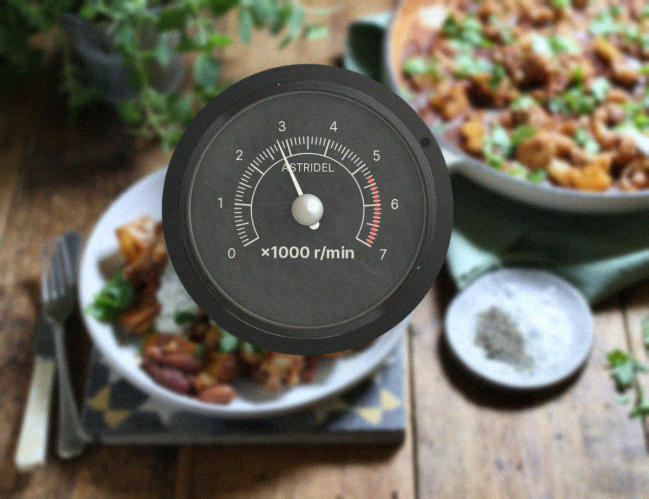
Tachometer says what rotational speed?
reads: 2800 rpm
